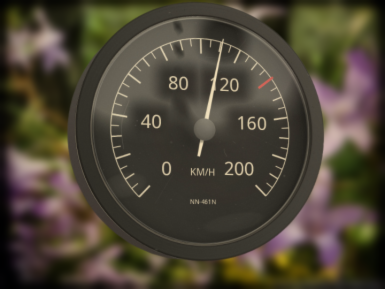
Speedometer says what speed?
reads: 110 km/h
